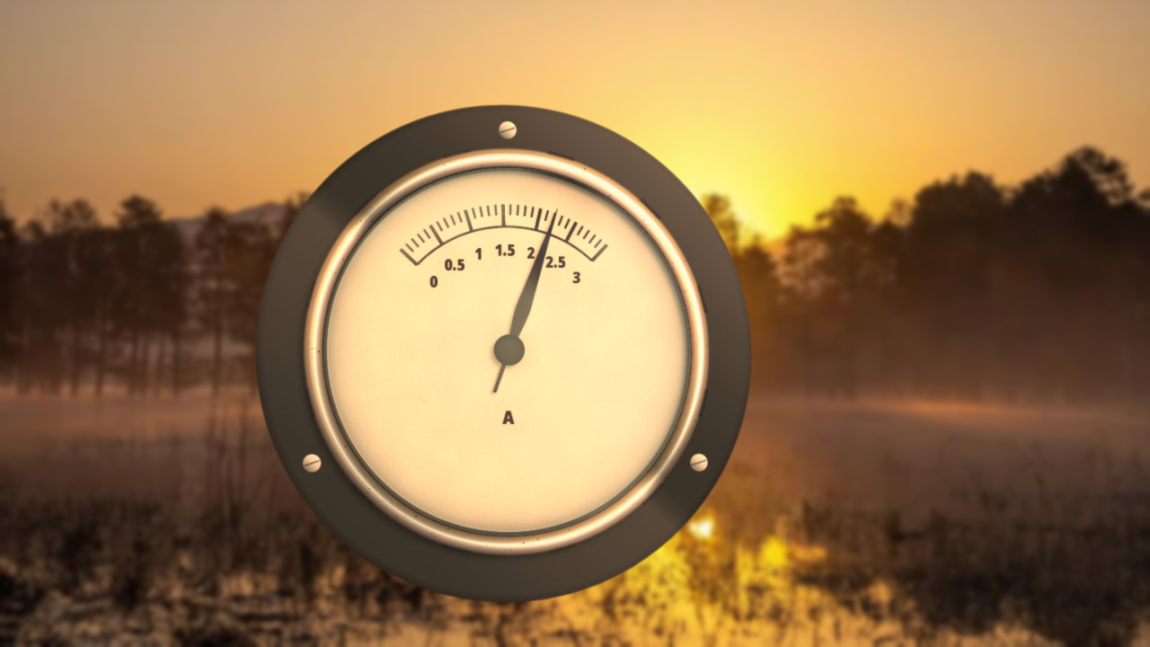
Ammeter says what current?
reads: 2.2 A
